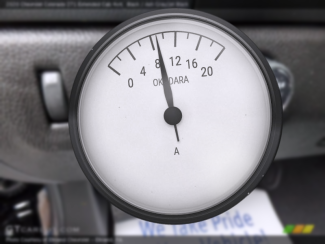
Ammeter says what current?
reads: 9 A
